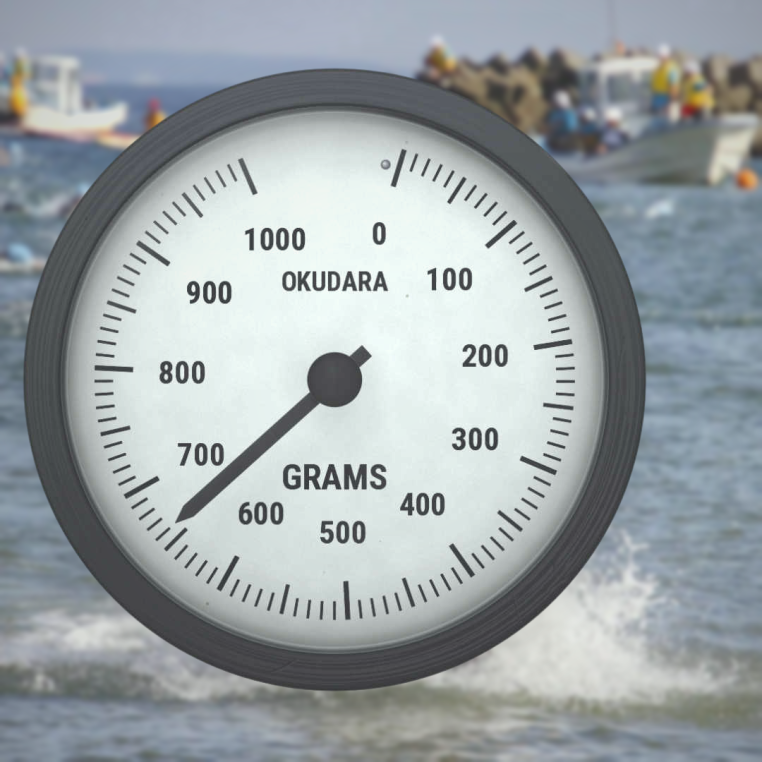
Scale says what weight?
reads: 660 g
